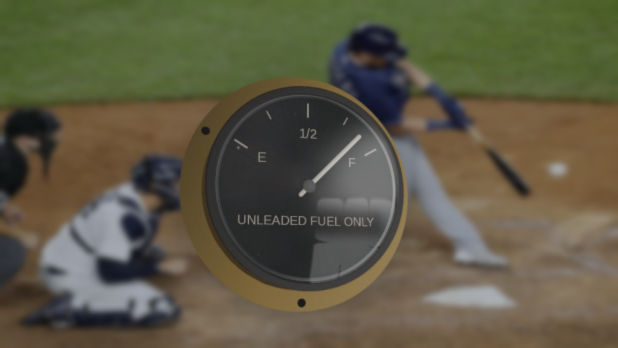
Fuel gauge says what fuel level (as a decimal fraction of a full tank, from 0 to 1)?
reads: 0.875
